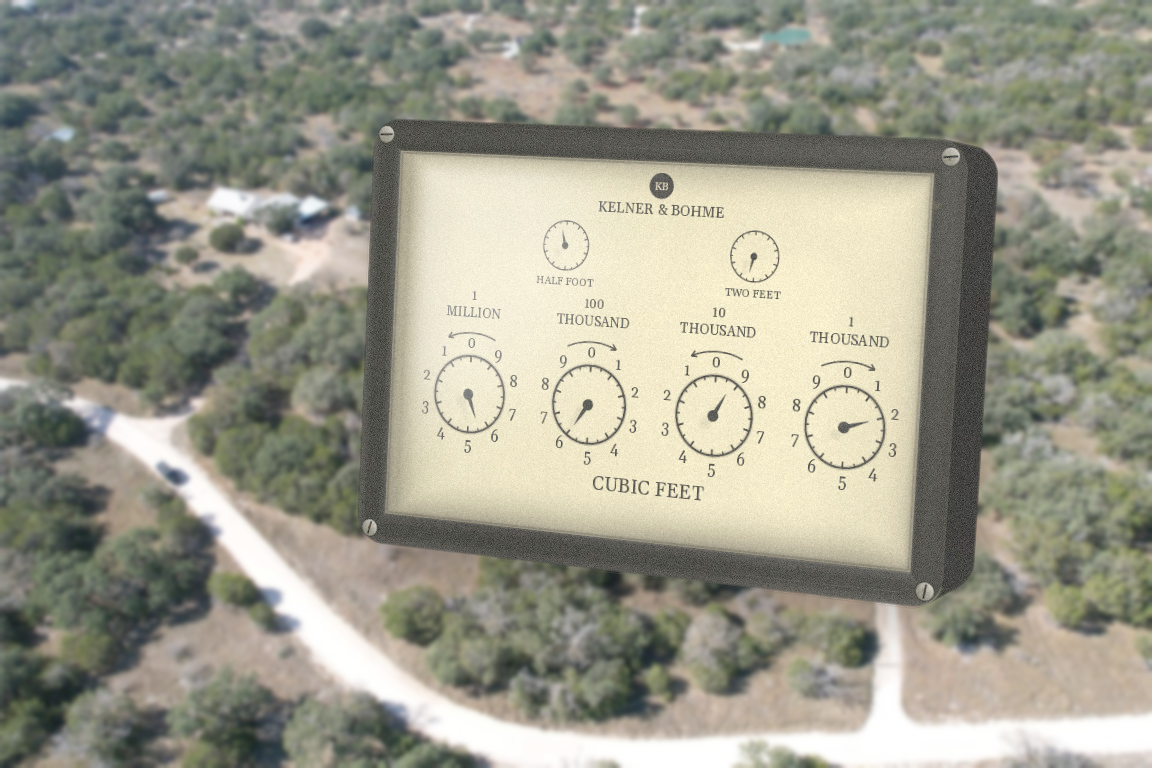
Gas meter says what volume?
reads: 559200 ft³
